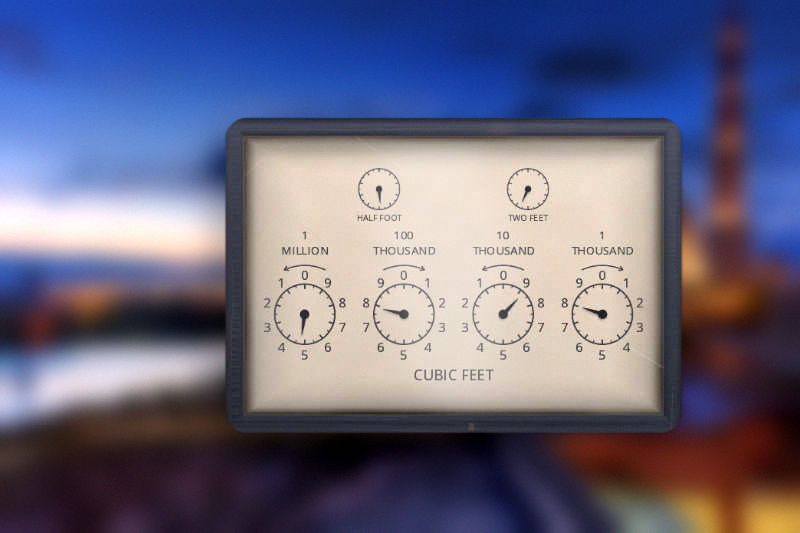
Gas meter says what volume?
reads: 478800 ft³
